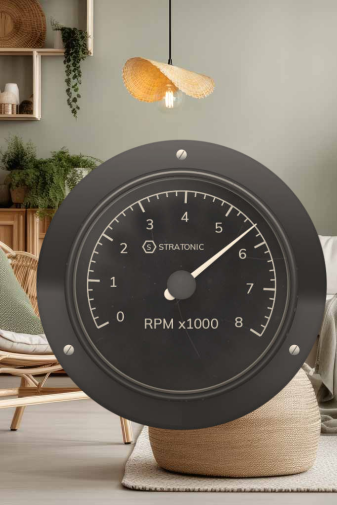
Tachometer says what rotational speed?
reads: 5600 rpm
